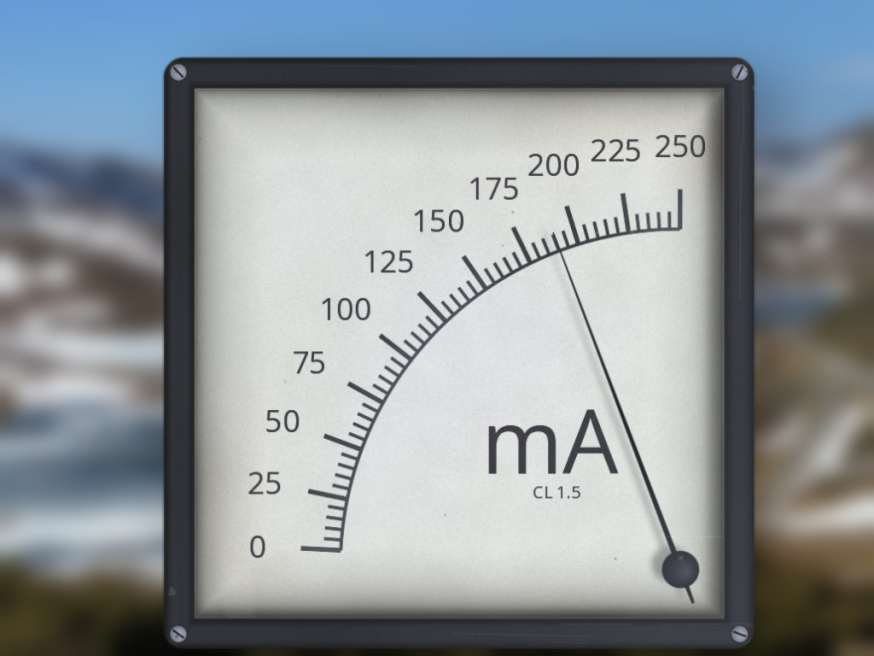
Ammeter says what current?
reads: 190 mA
